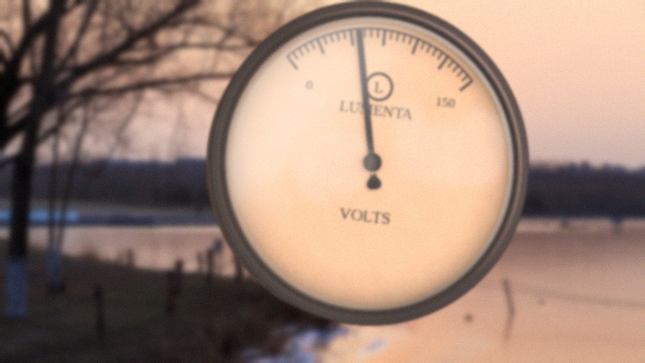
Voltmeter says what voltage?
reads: 55 V
